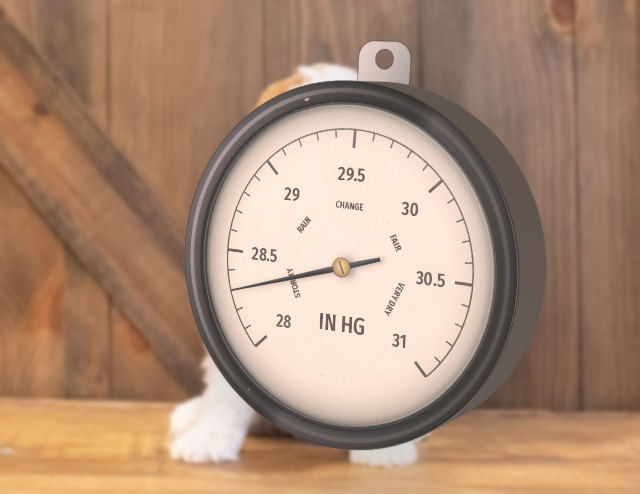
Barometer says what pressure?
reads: 28.3 inHg
